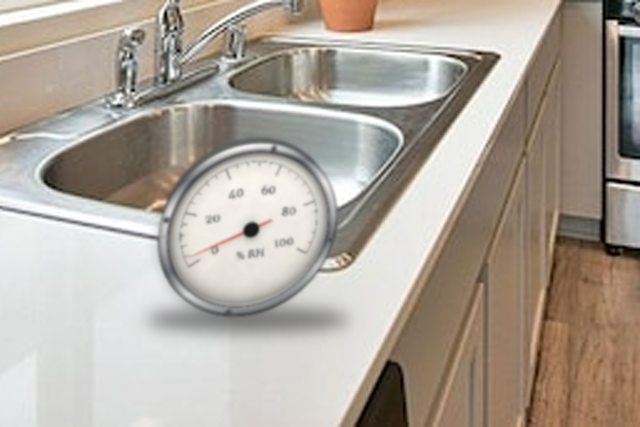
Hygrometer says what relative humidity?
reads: 4 %
